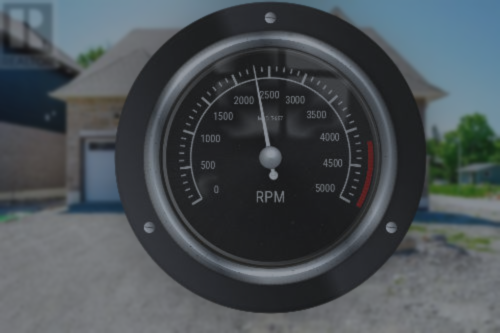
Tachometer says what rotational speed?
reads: 2300 rpm
